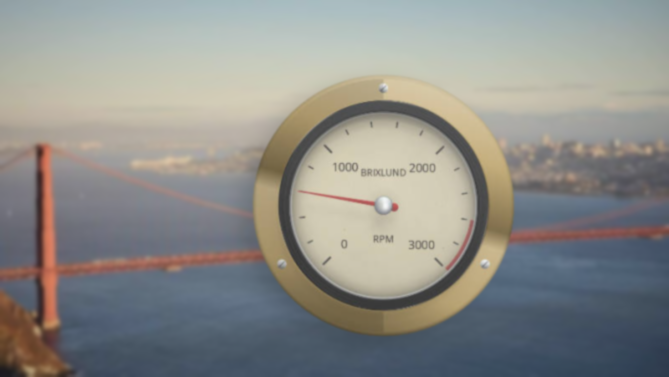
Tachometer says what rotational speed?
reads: 600 rpm
